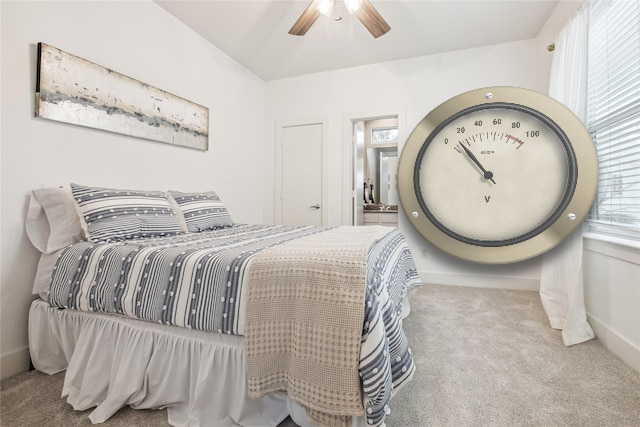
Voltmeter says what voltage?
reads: 10 V
